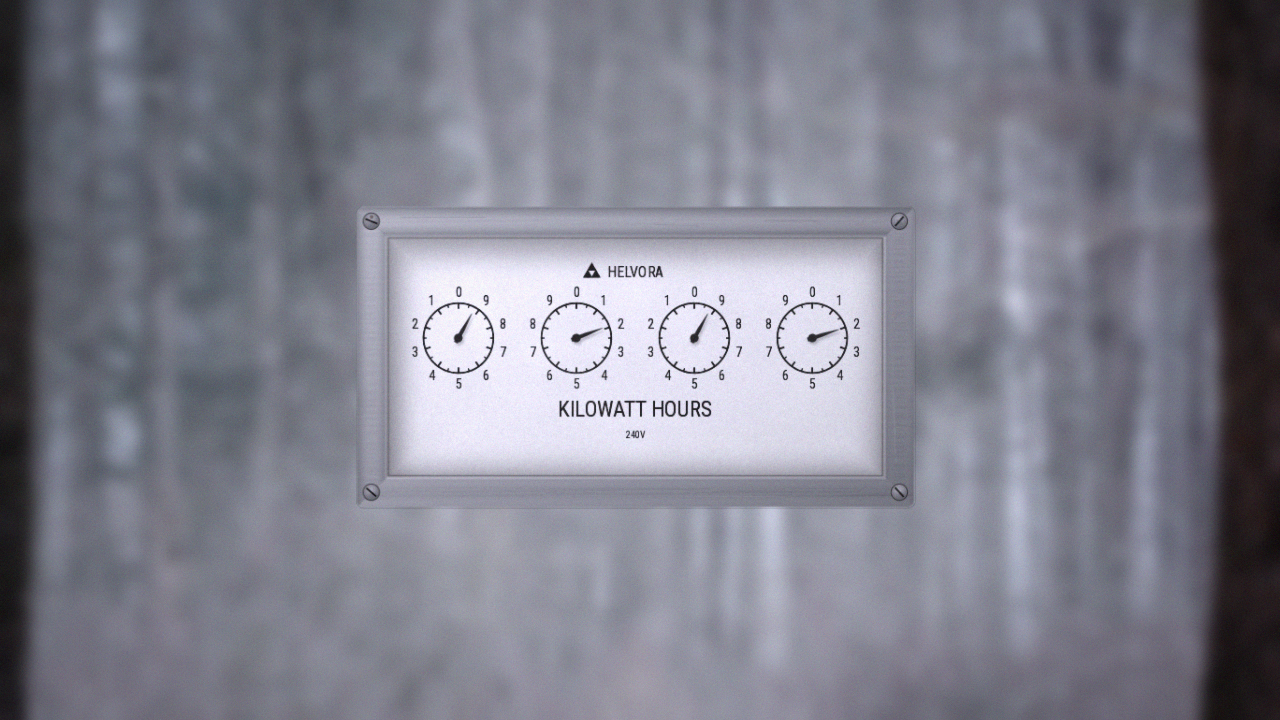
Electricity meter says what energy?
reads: 9192 kWh
